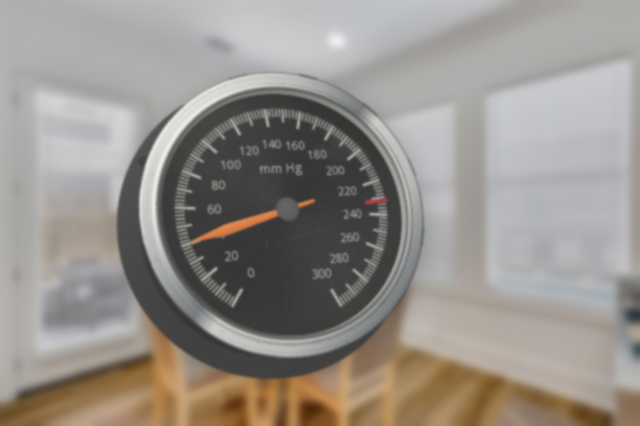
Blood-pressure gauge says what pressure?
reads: 40 mmHg
